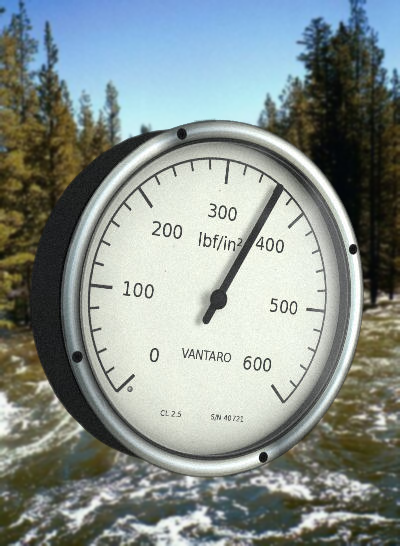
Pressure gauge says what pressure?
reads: 360 psi
